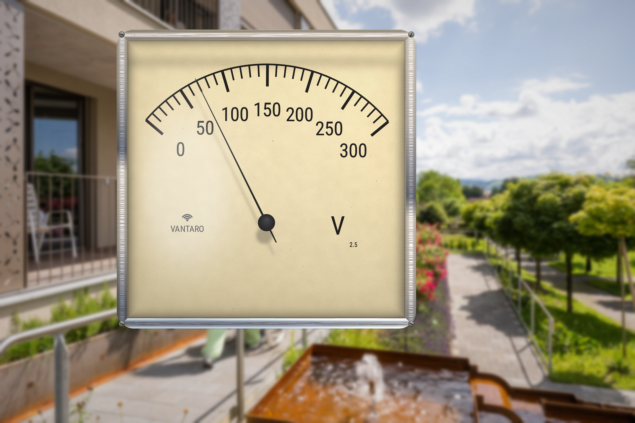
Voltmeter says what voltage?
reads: 70 V
